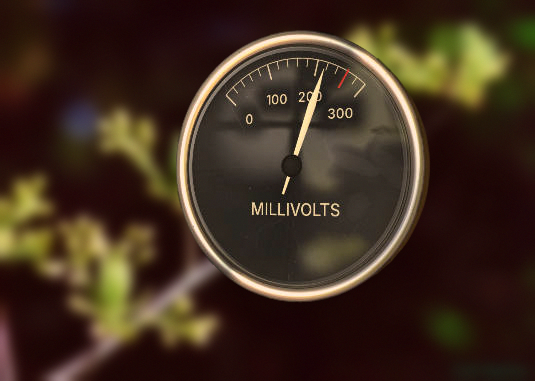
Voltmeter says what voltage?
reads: 220 mV
